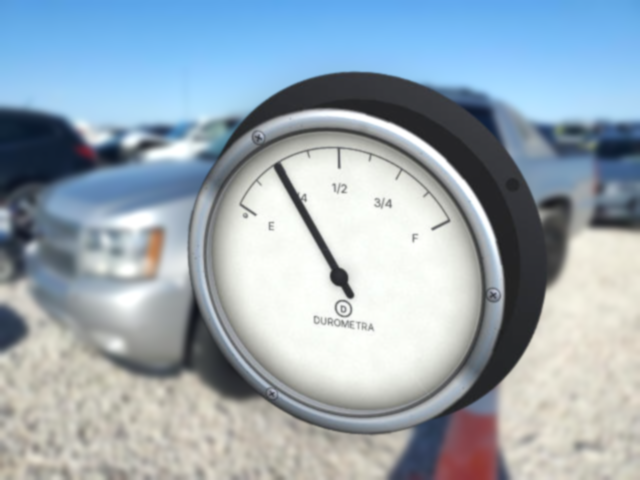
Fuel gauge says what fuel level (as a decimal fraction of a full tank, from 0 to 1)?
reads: 0.25
